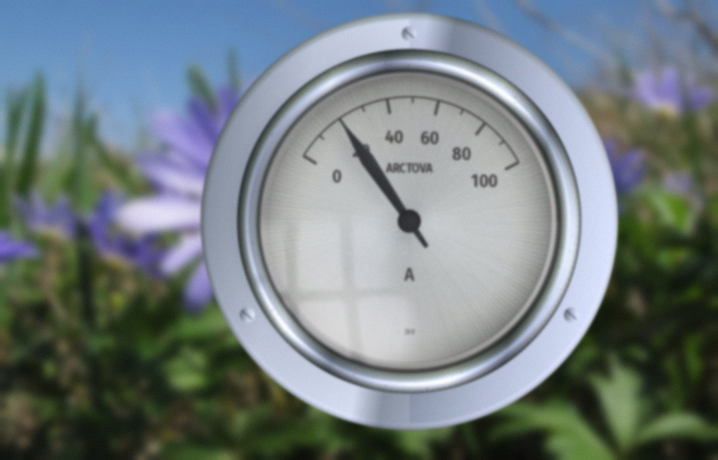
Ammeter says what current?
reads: 20 A
